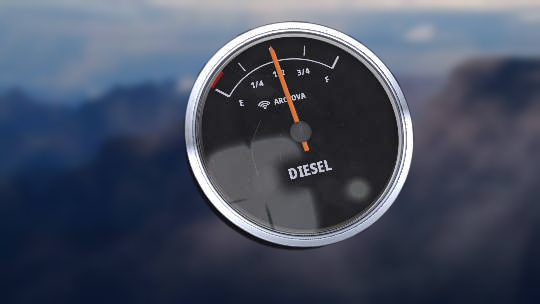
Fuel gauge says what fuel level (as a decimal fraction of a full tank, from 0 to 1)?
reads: 0.5
